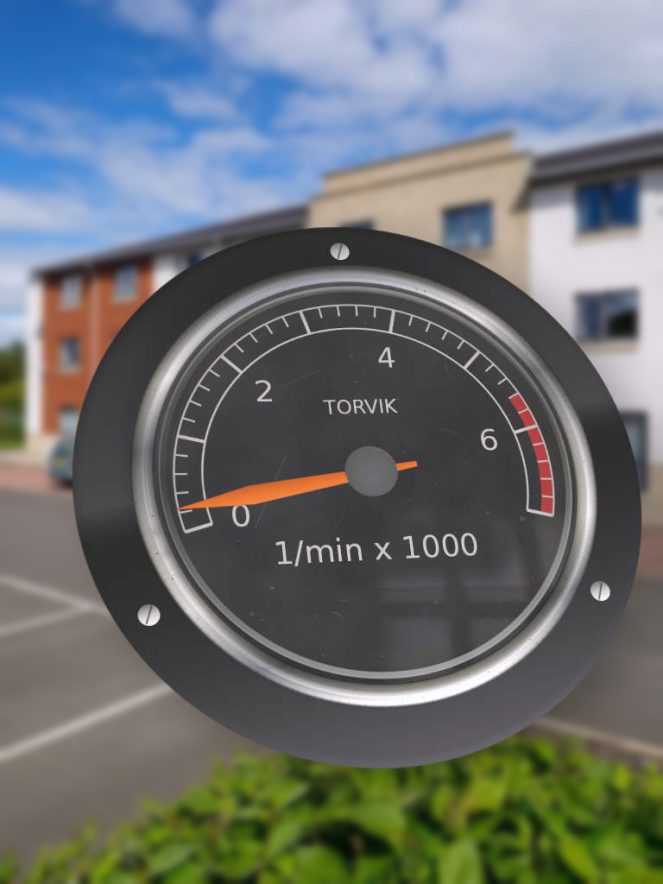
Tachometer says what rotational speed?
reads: 200 rpm
